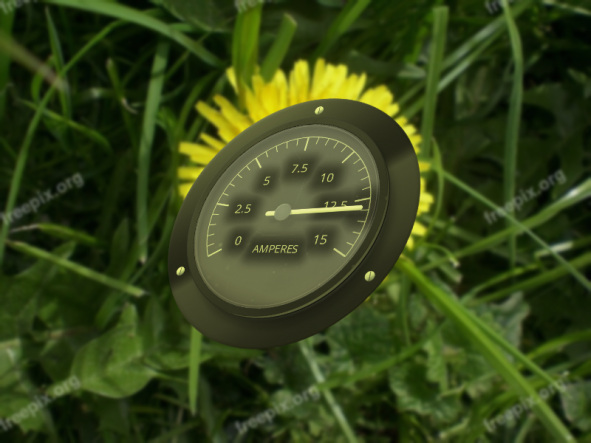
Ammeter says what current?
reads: 13 A
